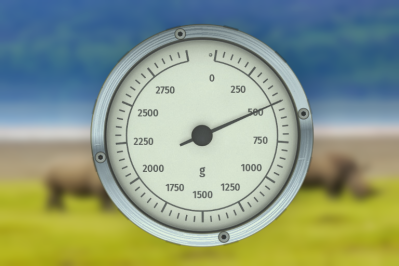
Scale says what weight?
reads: 500 g
